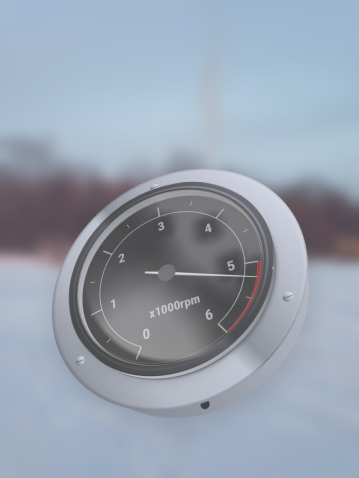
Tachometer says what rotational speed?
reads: 5250 rpm
